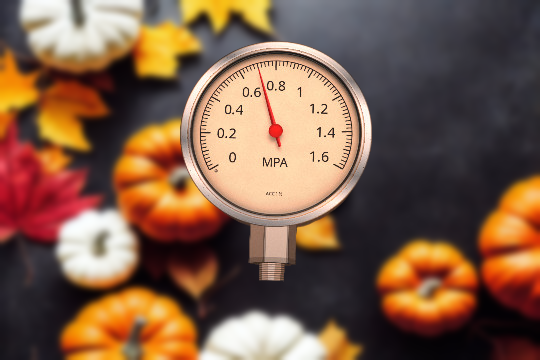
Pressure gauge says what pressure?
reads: 0.7 MPa
